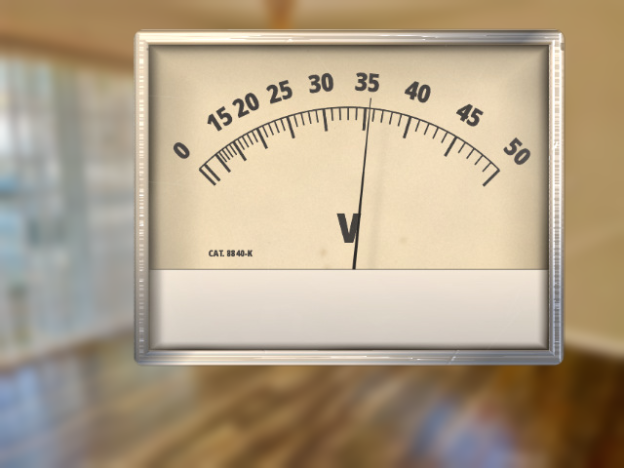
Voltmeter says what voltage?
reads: 35.5 V
